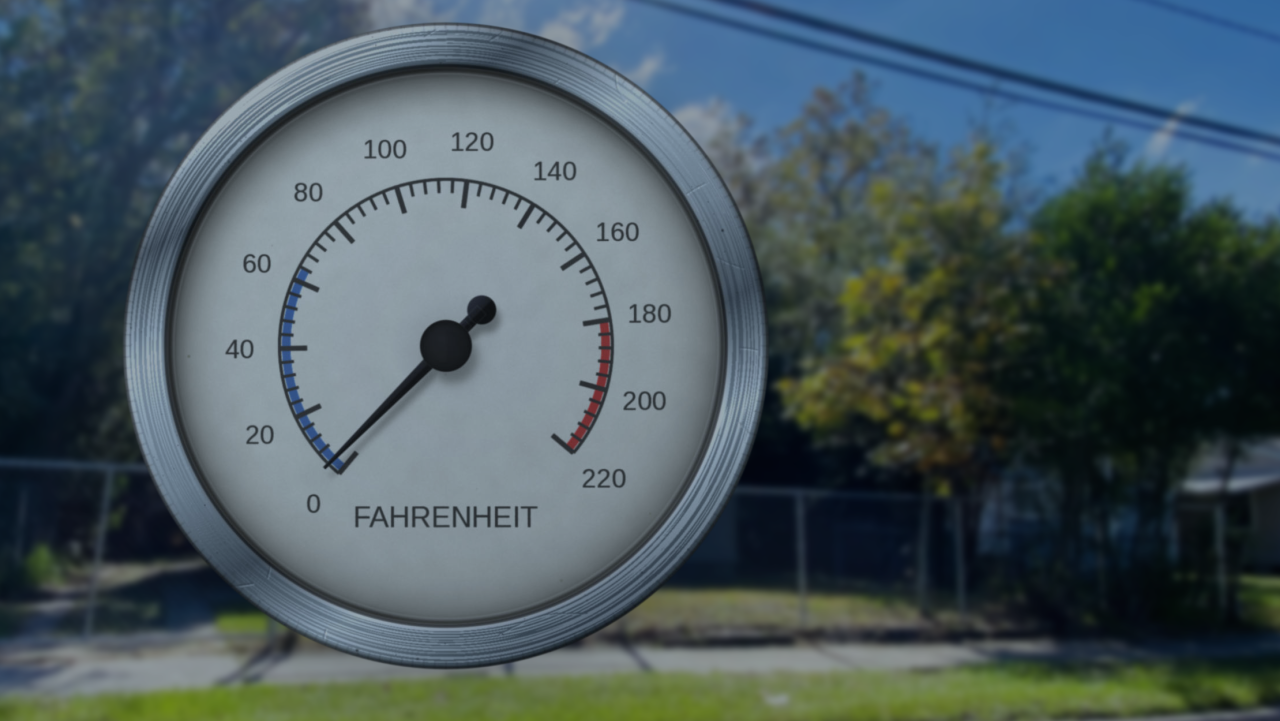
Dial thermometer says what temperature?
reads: 4 °F
